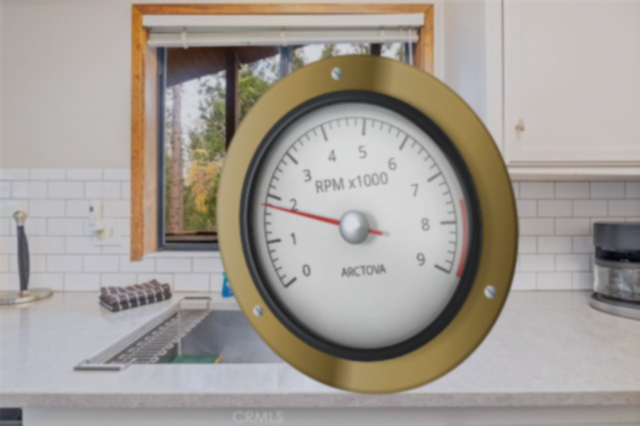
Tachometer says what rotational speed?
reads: 1800 rpm
